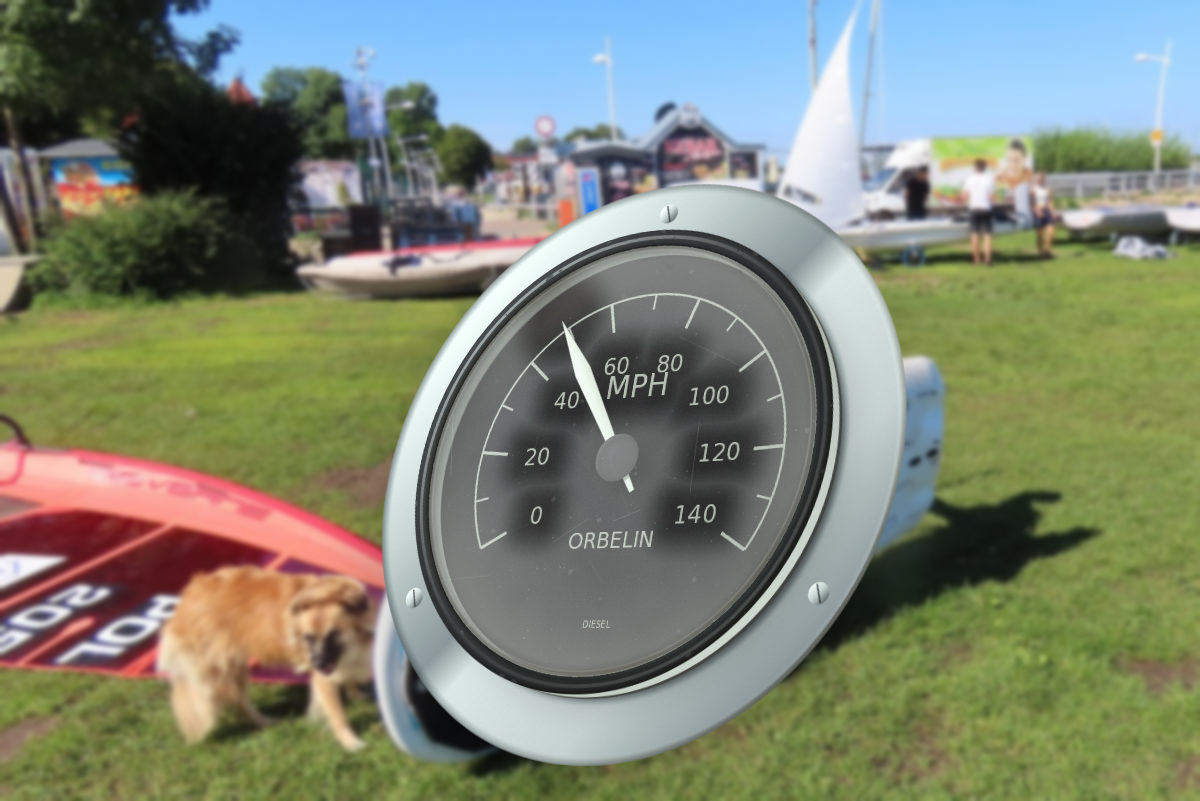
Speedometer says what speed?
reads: 50 mph
